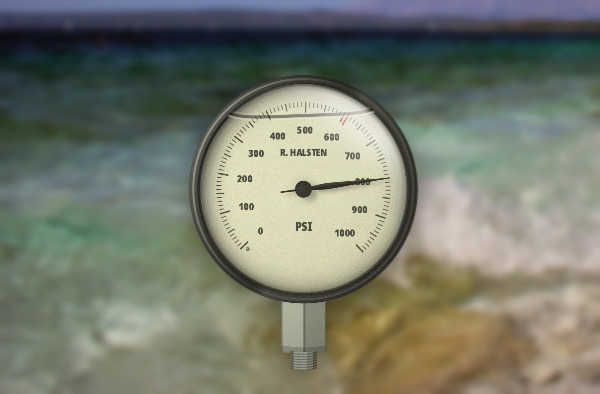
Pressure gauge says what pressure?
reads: 800 psi
